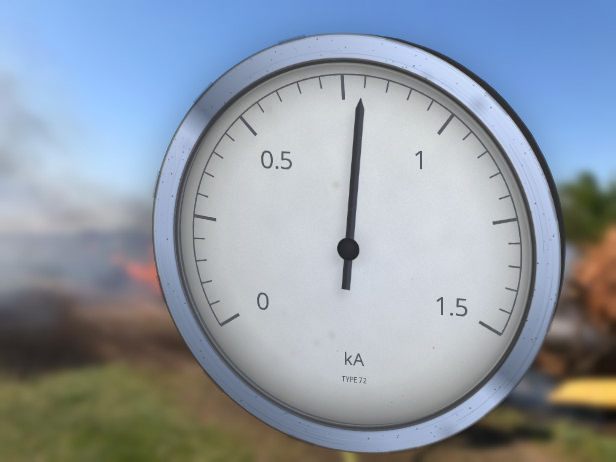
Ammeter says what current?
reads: 0.8 kA
